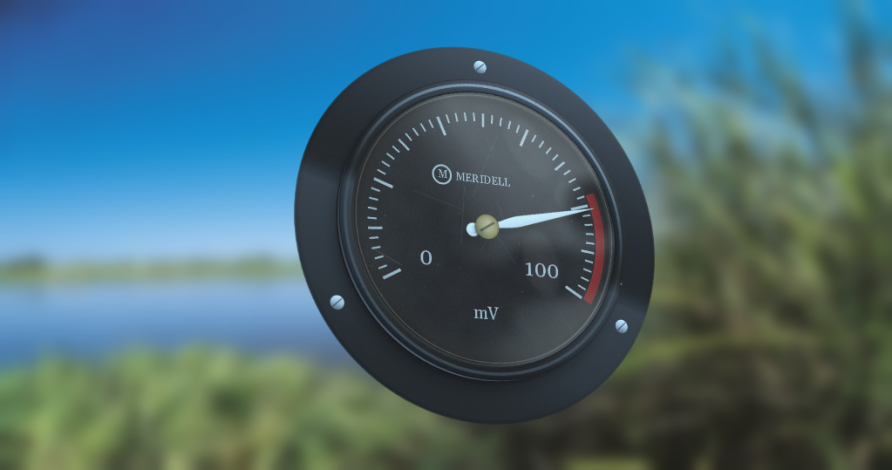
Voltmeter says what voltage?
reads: 81 mV
